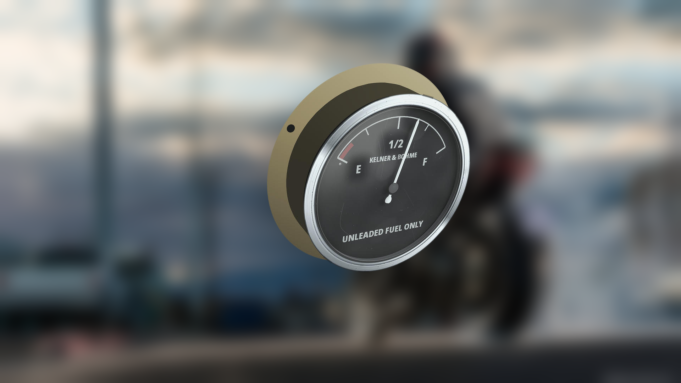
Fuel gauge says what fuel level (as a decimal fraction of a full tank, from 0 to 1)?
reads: 0.625
